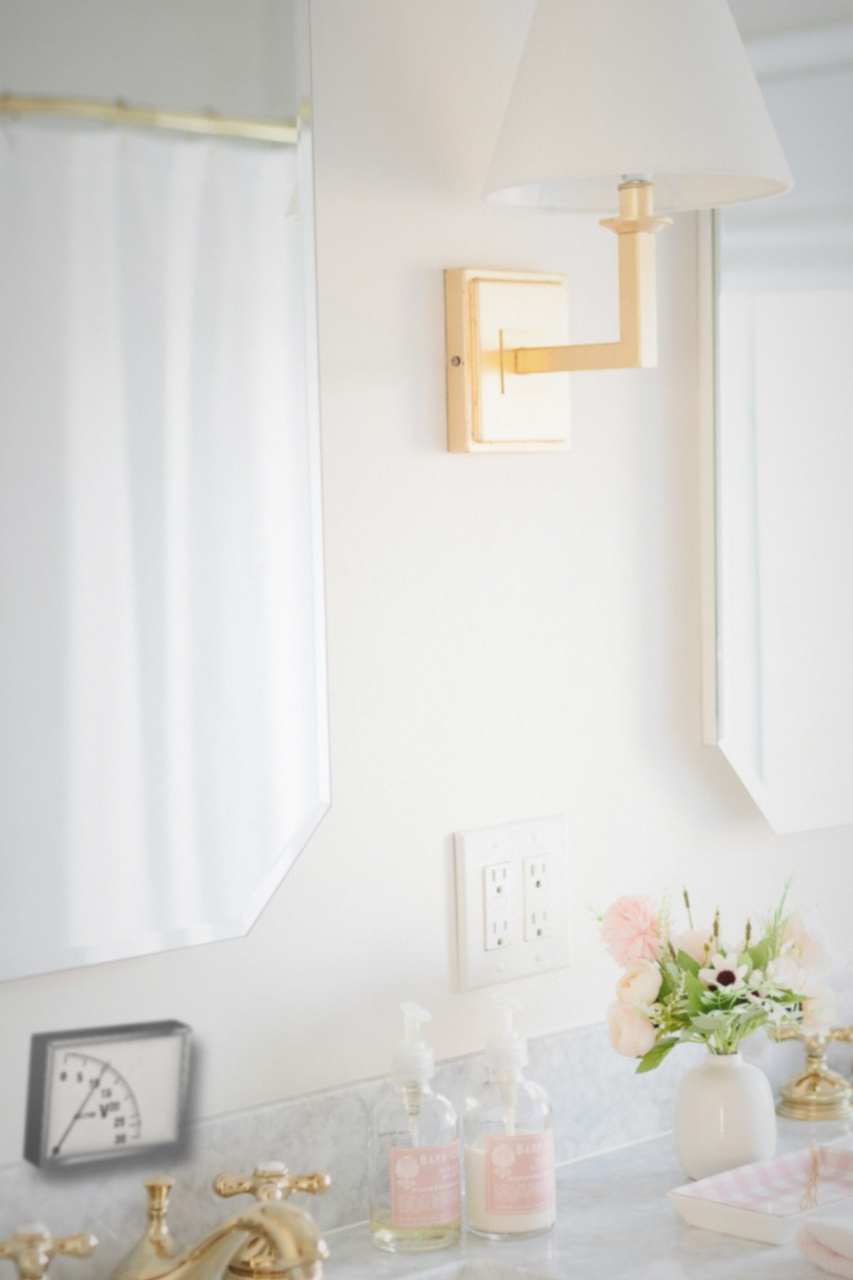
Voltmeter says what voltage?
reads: 10 V
